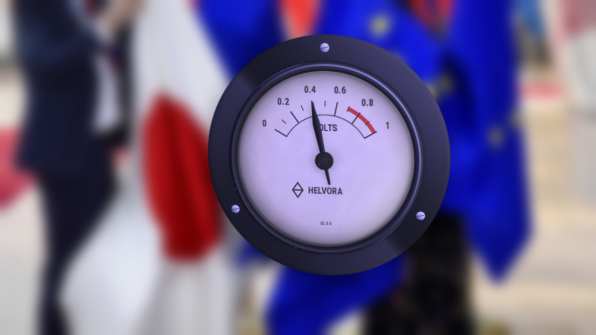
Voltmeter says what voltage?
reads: 0.4 V
